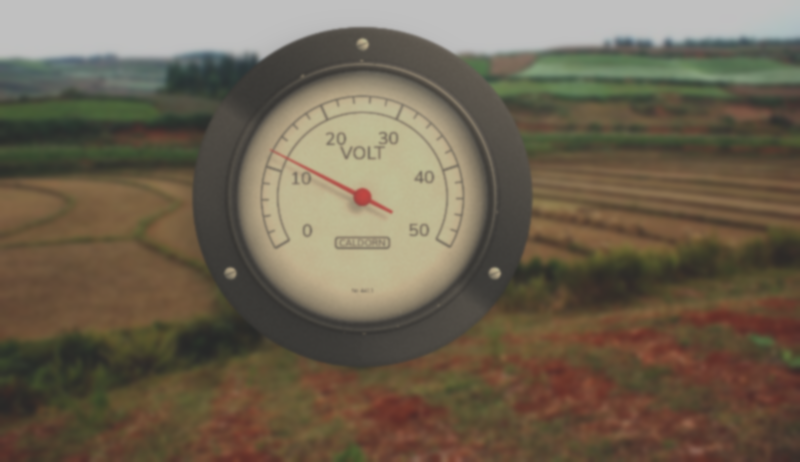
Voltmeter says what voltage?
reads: 12 V
